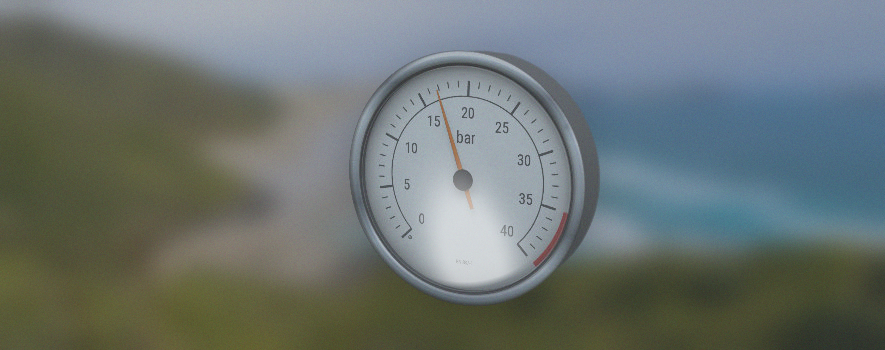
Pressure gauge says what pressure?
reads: 17 bar
